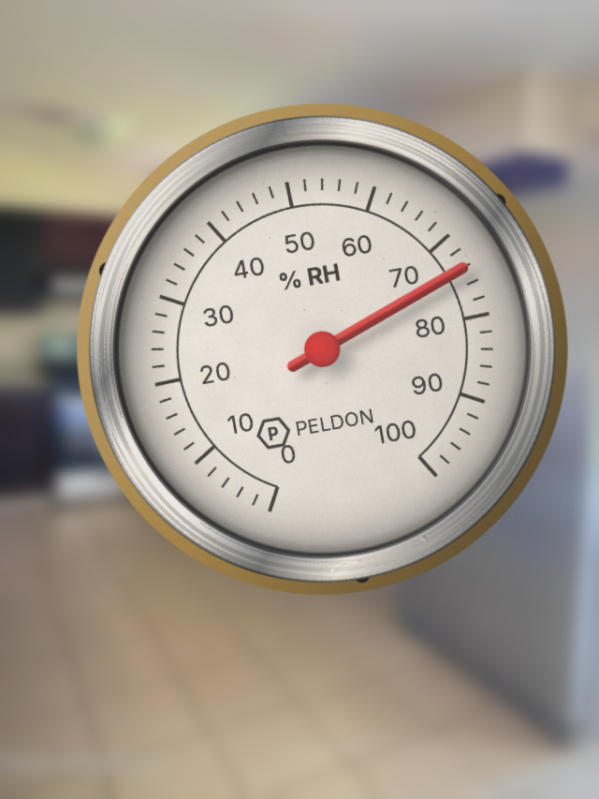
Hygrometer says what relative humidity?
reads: 74 %
